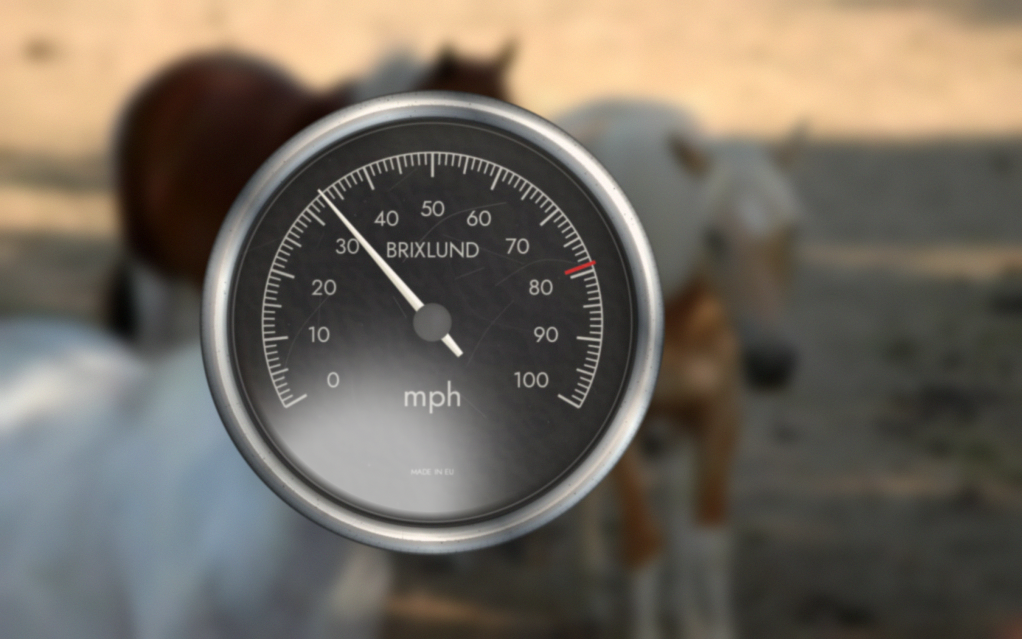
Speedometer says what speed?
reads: 33 mph
